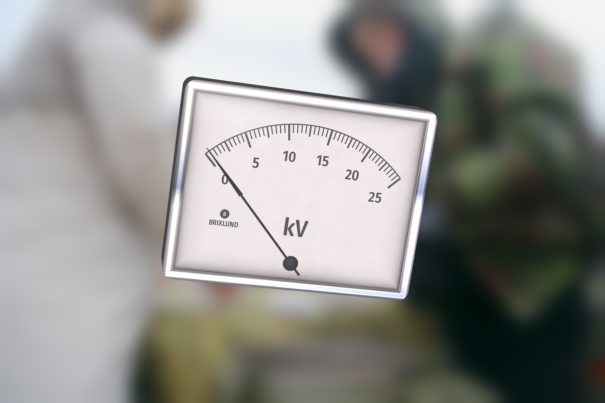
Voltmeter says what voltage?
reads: 0.5 kV
